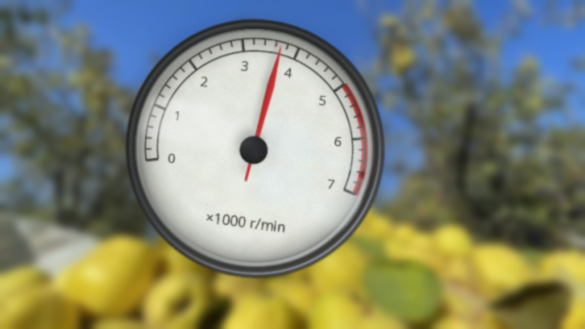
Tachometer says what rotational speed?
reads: 3700 rpm
